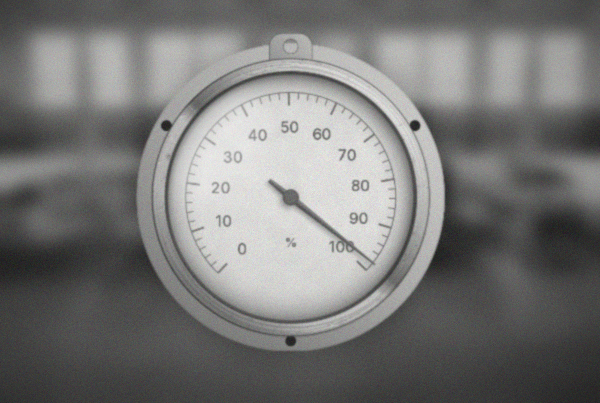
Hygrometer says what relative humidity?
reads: 98 %
